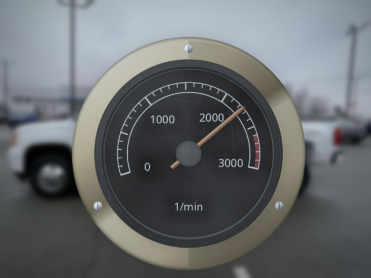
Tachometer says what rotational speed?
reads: 2250 rpm
